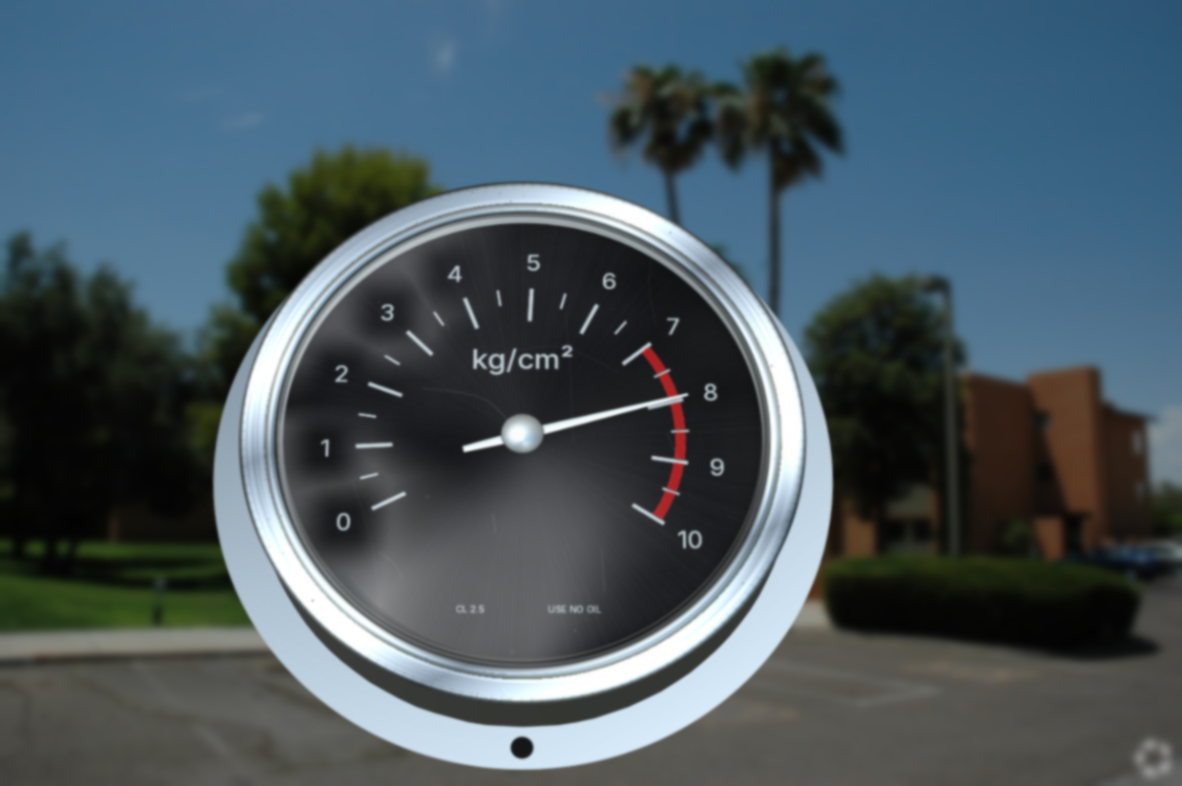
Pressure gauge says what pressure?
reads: 8 kg/cm²
